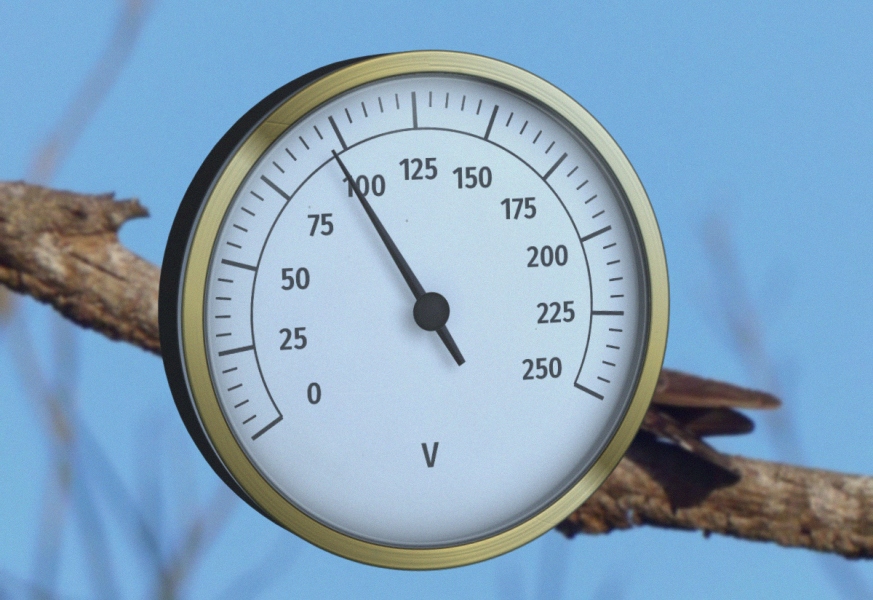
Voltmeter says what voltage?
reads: 95 V
